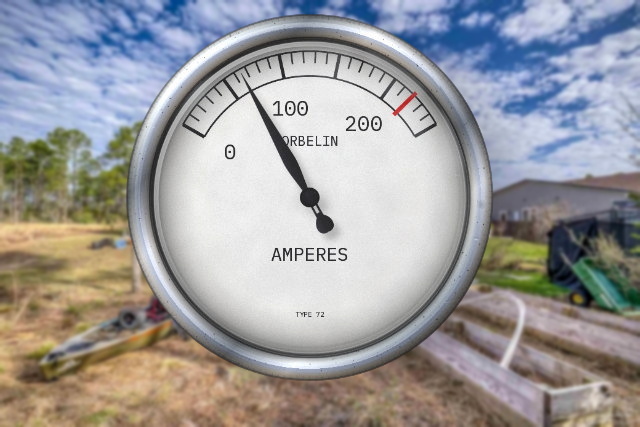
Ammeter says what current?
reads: 65 A
